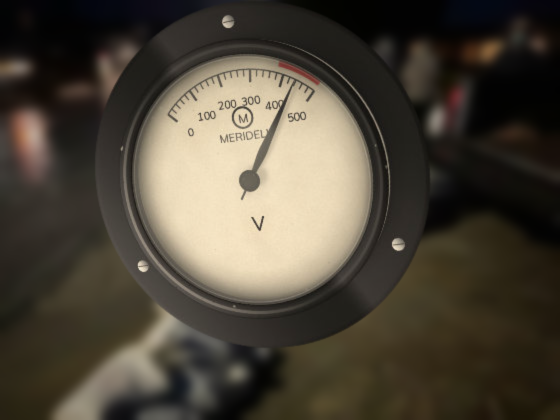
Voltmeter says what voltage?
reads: 440 V
